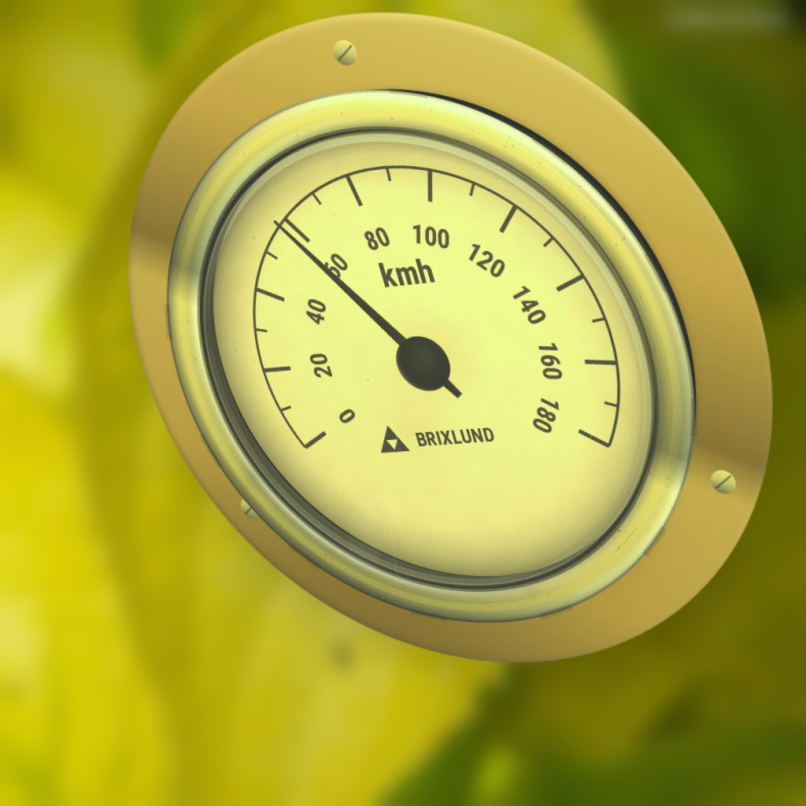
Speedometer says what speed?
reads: 60 km/h
